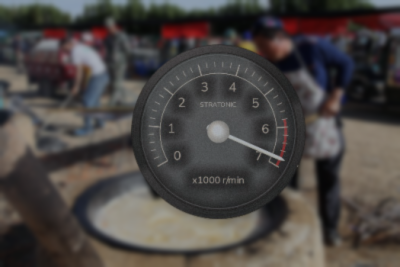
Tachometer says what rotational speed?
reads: 6800 rpm
